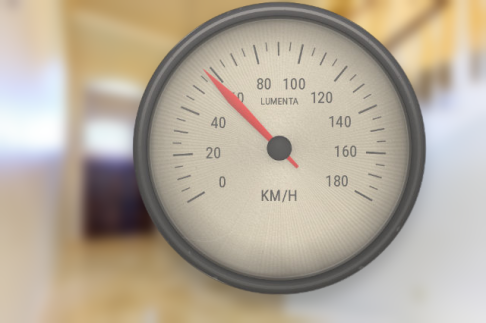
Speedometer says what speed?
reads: 57.5 km/h
